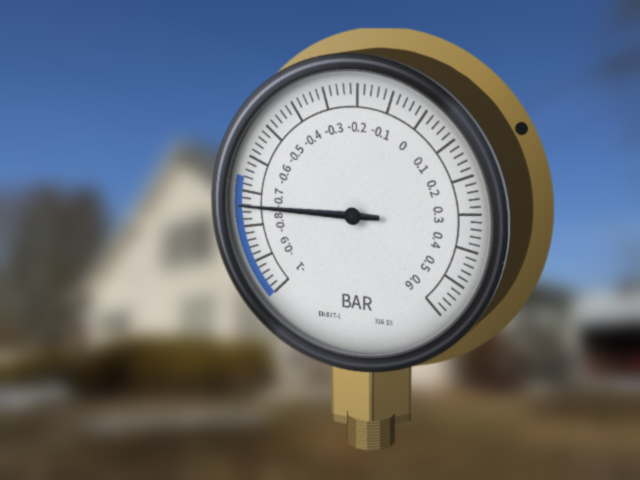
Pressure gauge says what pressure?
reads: -0.74 bar
